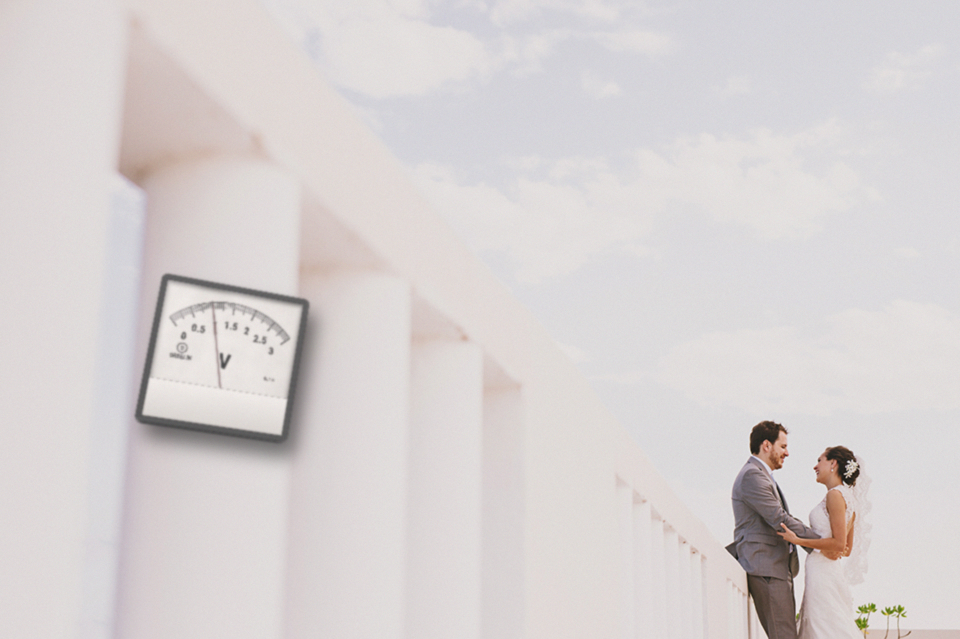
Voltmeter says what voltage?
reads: 1 V
